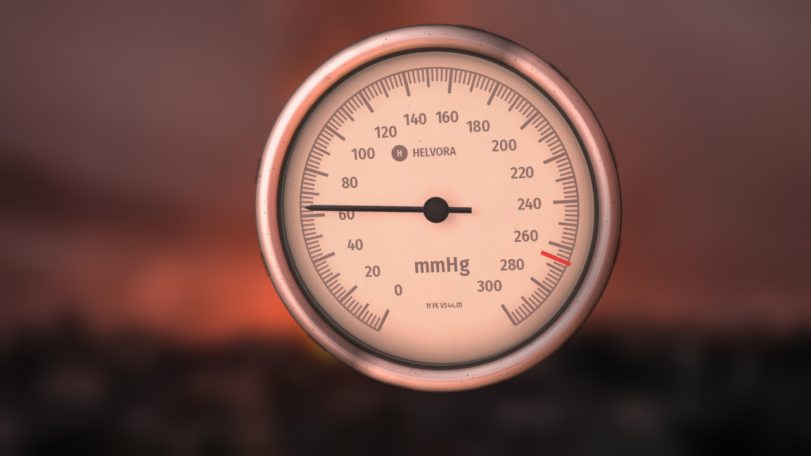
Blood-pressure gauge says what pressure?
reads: 64 mmHg
